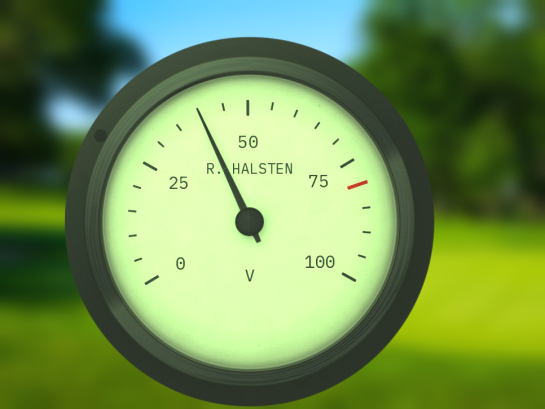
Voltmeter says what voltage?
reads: 40 V
